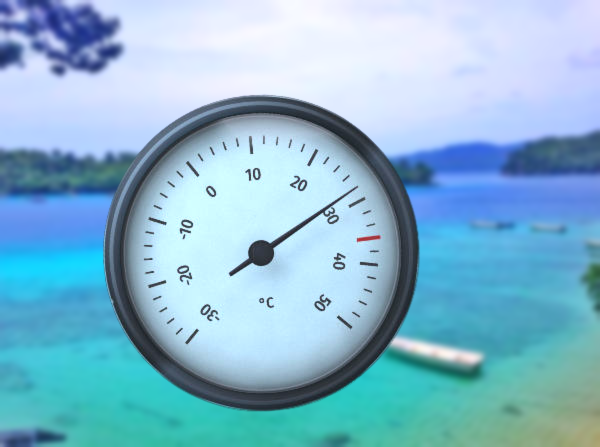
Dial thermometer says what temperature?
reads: 28 °C
